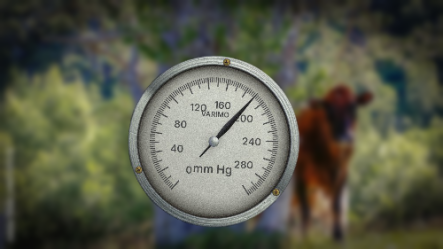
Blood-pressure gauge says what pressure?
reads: 190 mmHg
